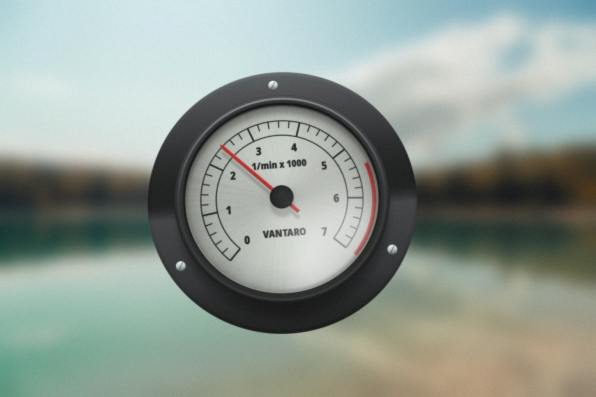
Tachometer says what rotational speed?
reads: 2400 rpm
